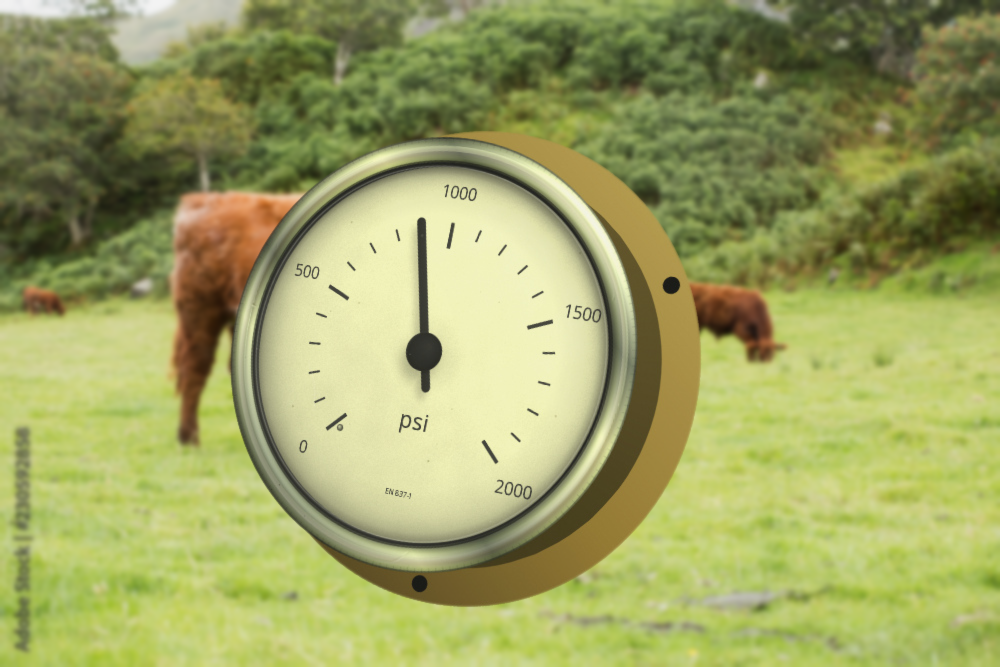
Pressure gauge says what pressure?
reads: 900 psi
